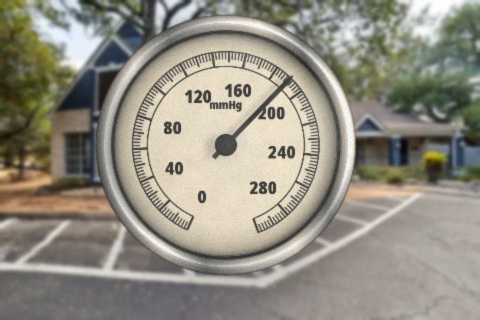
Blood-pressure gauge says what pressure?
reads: 190 mmHg
